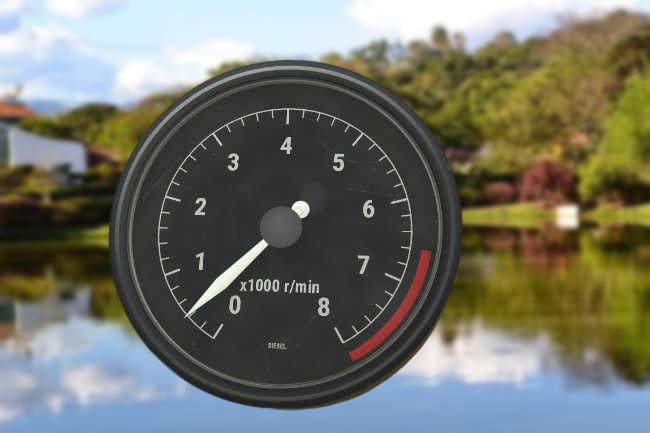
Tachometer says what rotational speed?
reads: 400 rpm
